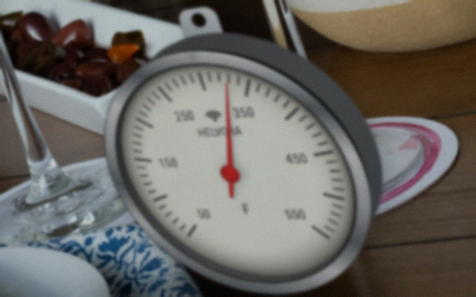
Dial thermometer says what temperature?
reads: 330 °F
